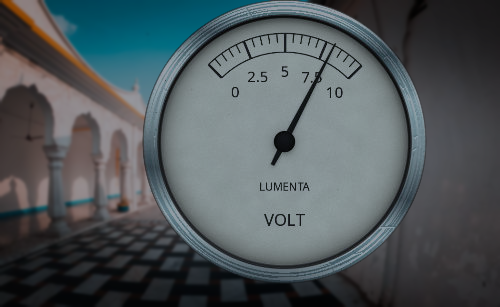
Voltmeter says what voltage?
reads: 8 V
